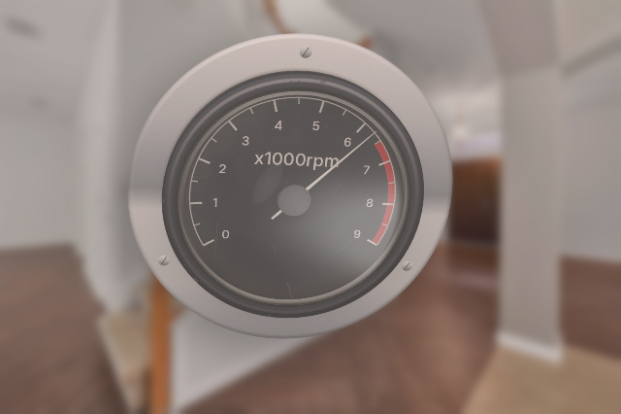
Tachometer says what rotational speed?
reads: 6250 rpm
